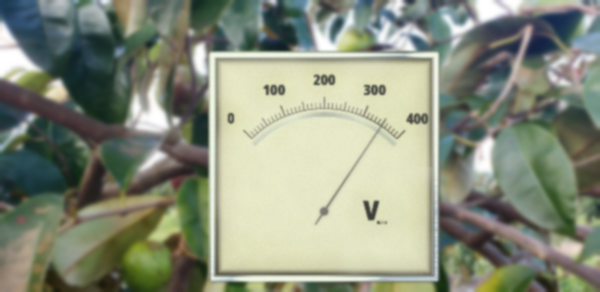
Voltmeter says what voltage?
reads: 350 V
